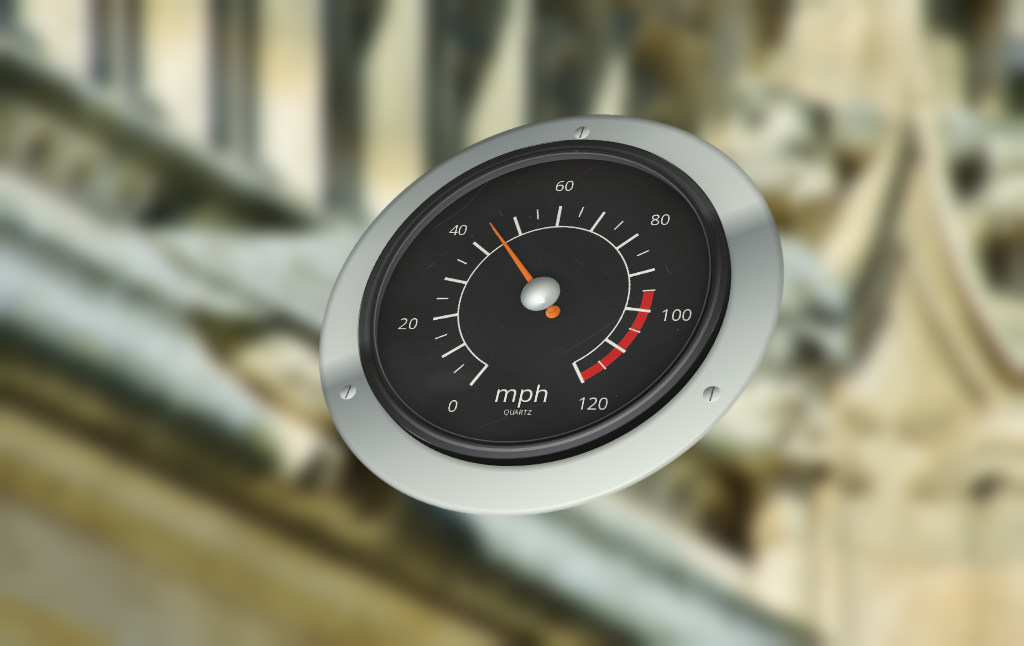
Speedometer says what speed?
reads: 45 mph
